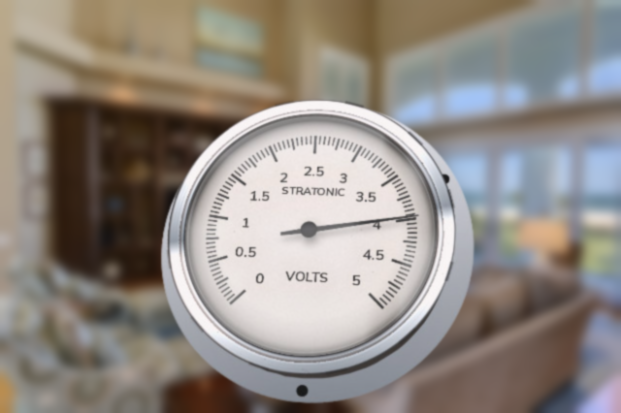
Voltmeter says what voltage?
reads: 4 V
